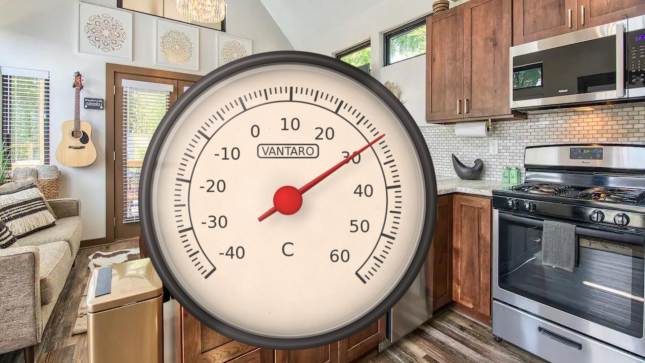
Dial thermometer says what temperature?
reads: 30 °C
